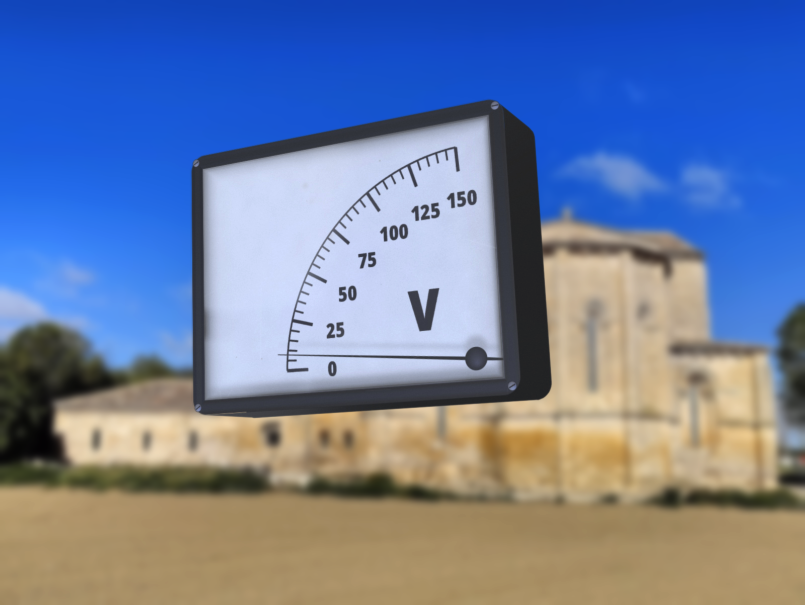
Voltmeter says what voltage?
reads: 7.5 V
